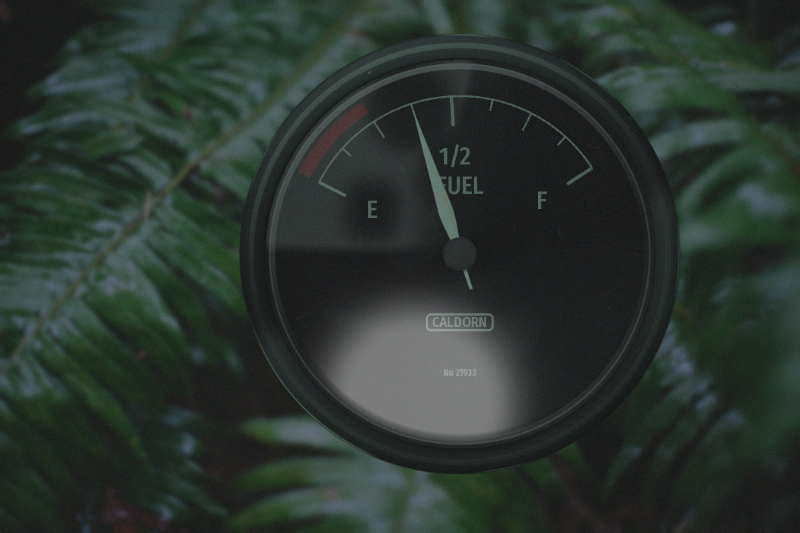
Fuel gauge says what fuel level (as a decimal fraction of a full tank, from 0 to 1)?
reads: 0.375
